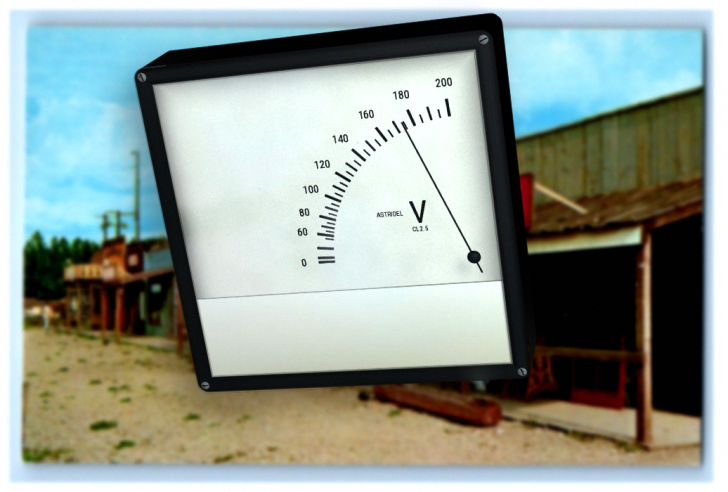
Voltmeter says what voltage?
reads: 175 V
